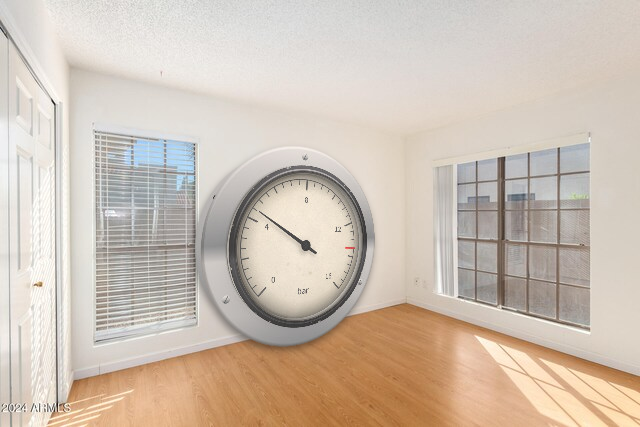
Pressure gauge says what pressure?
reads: 4.5 bar
